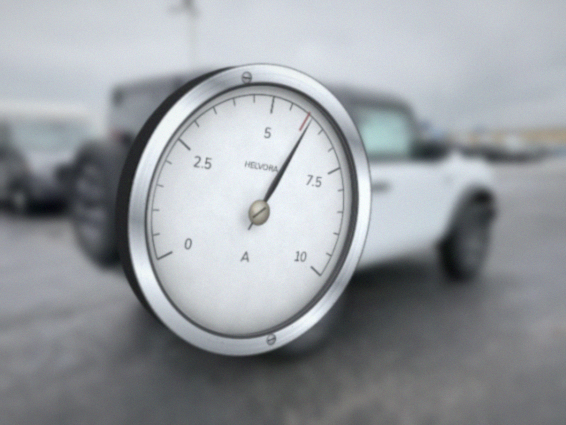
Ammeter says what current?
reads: 6 A
